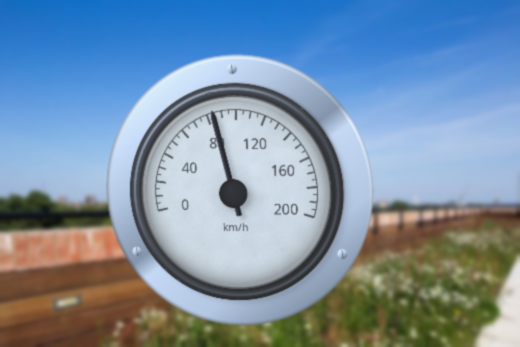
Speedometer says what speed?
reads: 85 km/h
